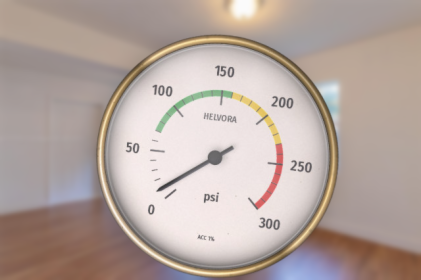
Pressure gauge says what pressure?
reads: 10 psi
